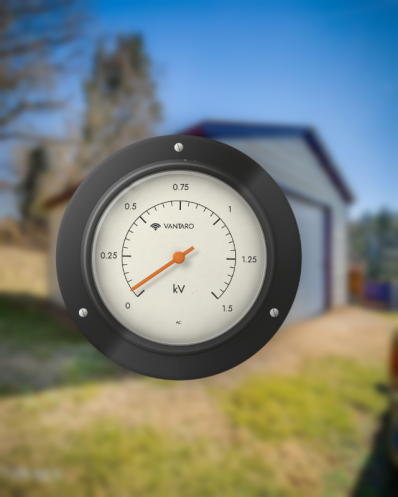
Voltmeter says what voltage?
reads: 0.05 kV
